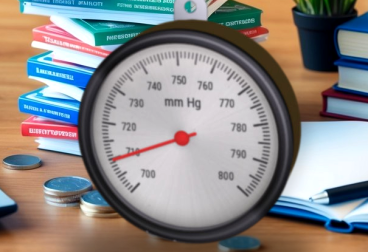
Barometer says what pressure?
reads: 710 mmHg
